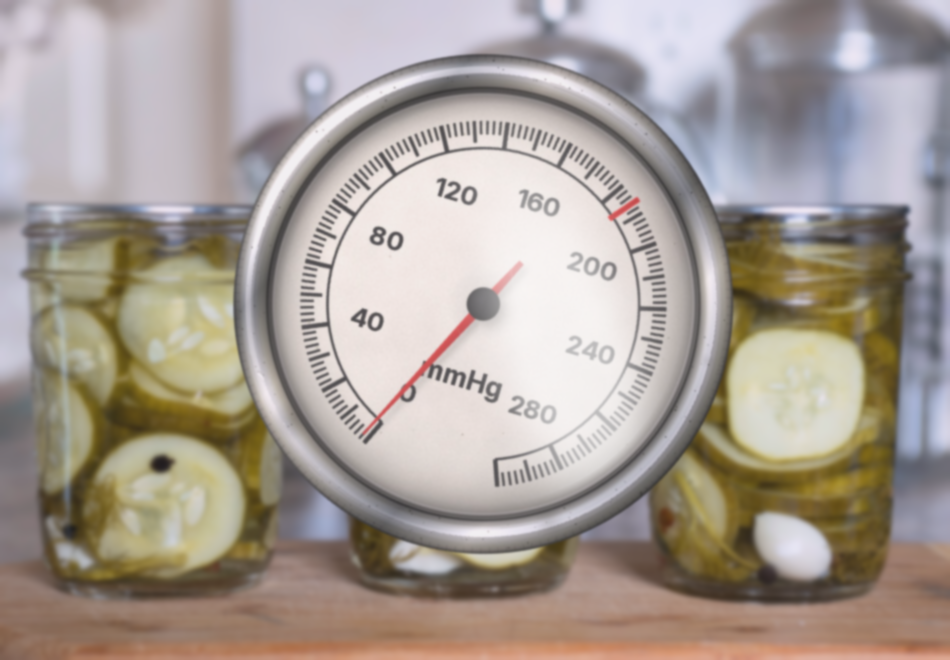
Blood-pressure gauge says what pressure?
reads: 2 mmHg
